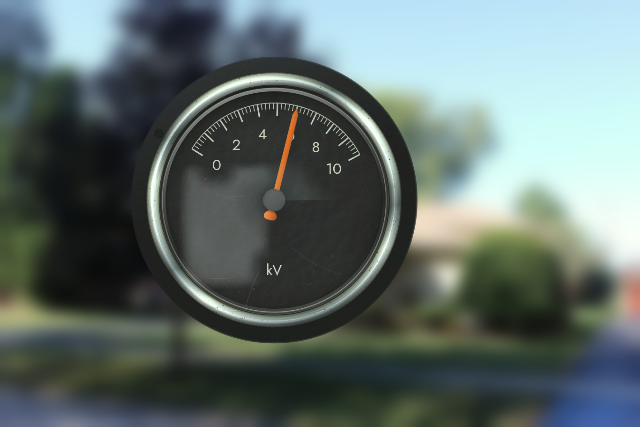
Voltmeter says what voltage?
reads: 6 kV
